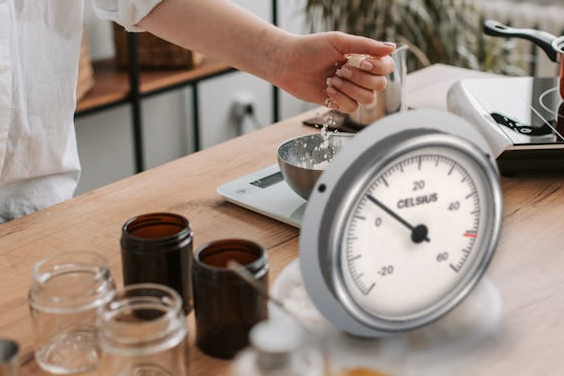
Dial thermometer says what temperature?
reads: 5 °C
